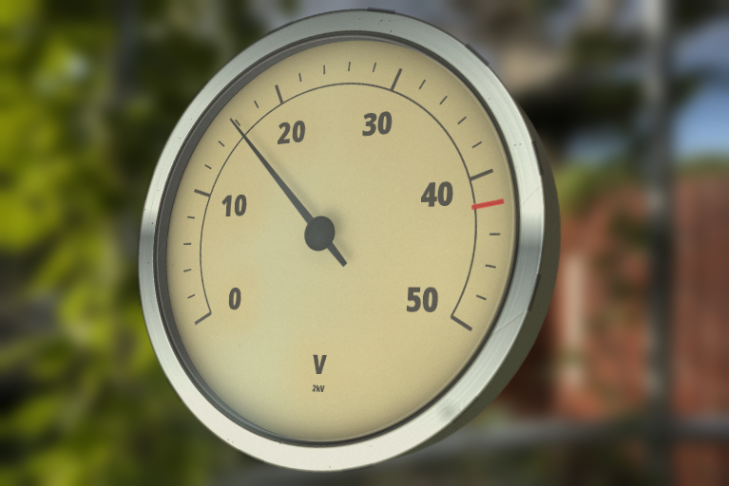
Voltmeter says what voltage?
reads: 16 V
